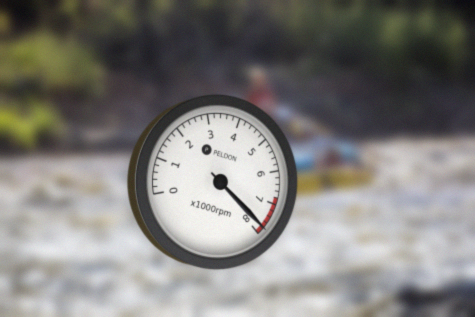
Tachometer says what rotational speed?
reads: 7800 rpm
